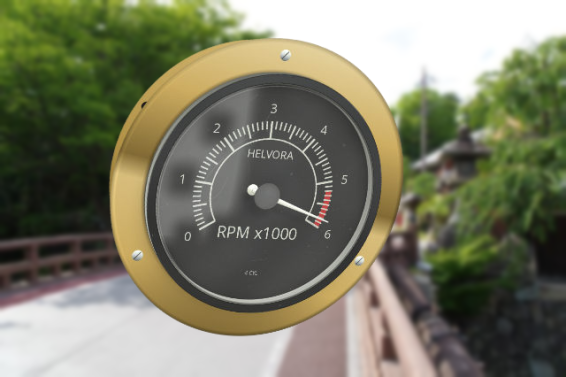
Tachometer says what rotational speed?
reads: 5800 rpm
